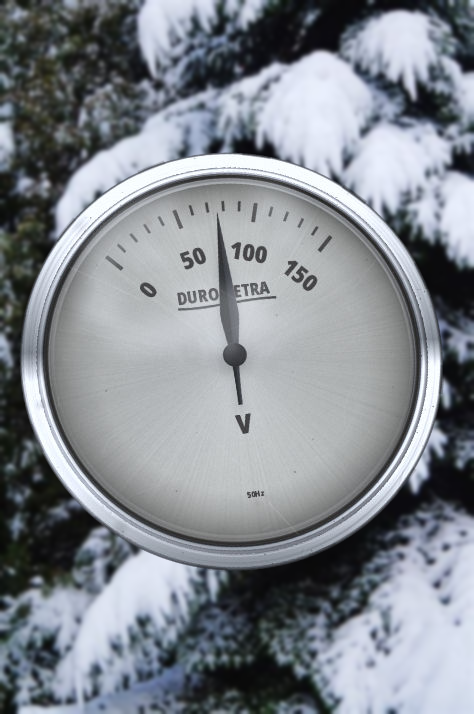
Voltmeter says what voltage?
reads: 75 V
